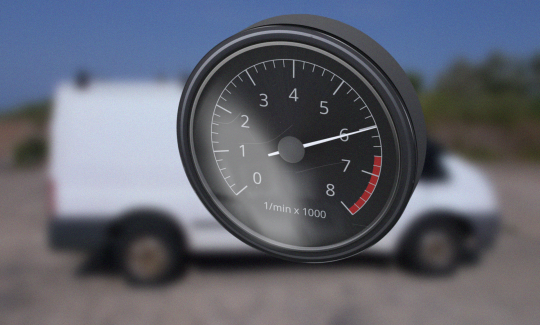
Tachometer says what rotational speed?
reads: 6000 rpm
